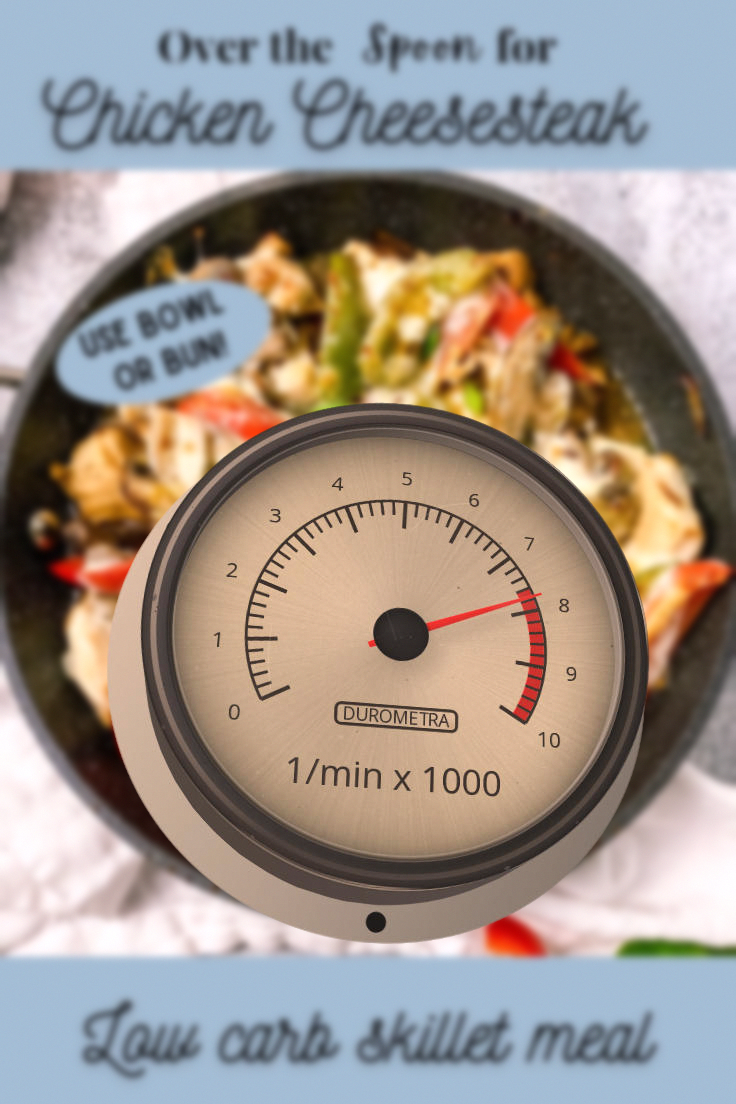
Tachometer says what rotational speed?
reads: 7800 rpm
